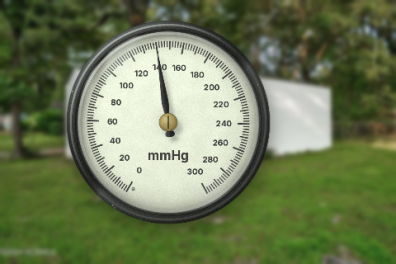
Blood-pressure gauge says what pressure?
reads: 140 mmHg
